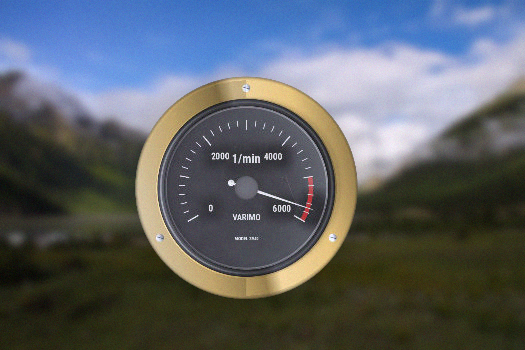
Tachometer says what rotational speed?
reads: 5700 rpm
